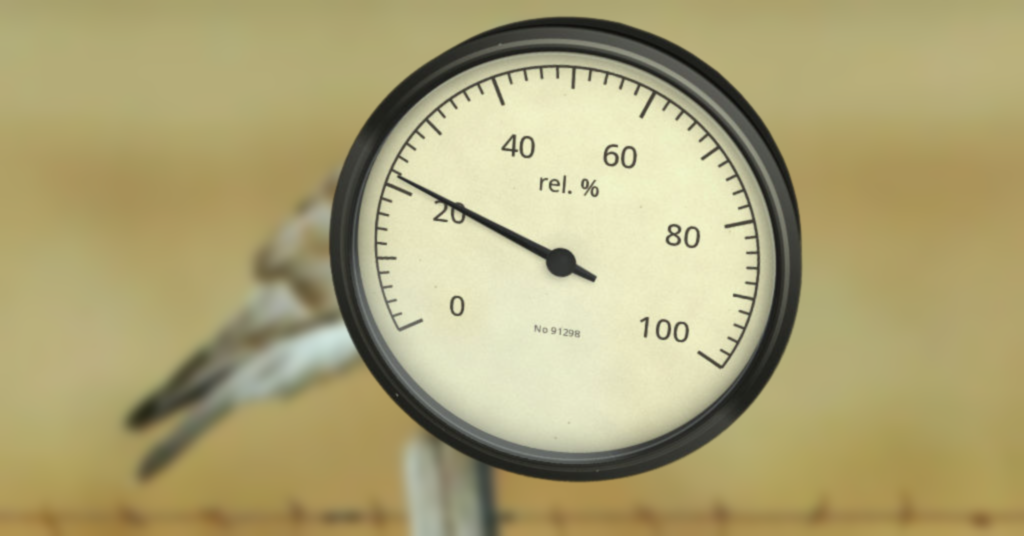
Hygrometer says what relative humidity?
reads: 22 %
